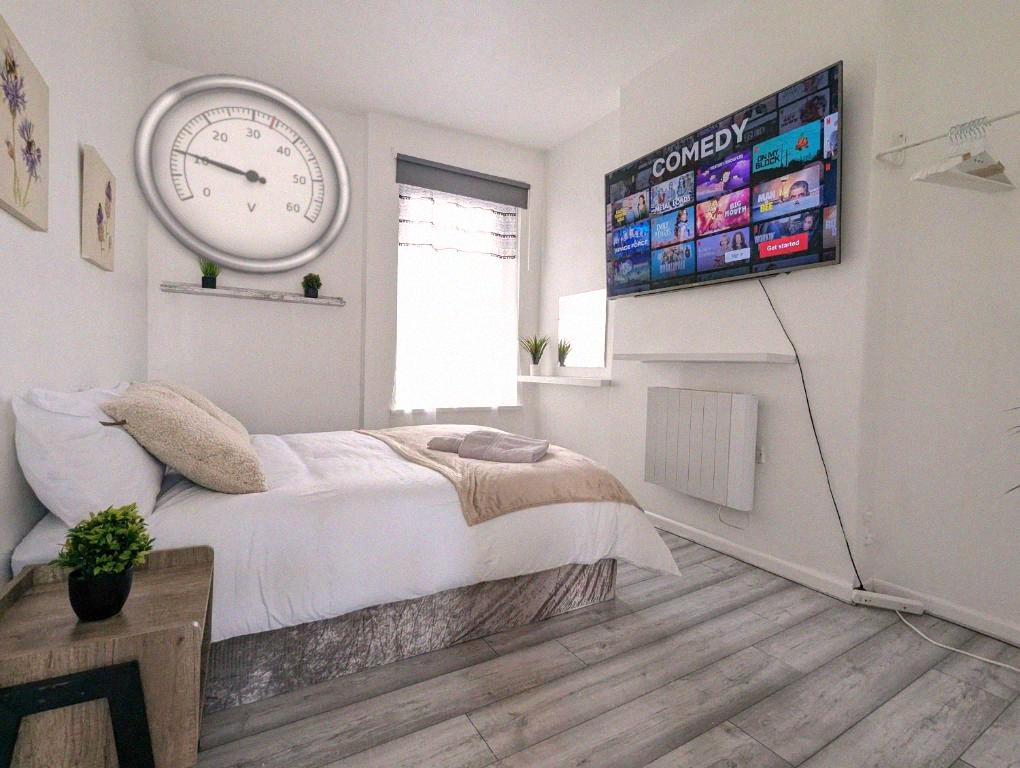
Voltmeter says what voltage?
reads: 10 V
